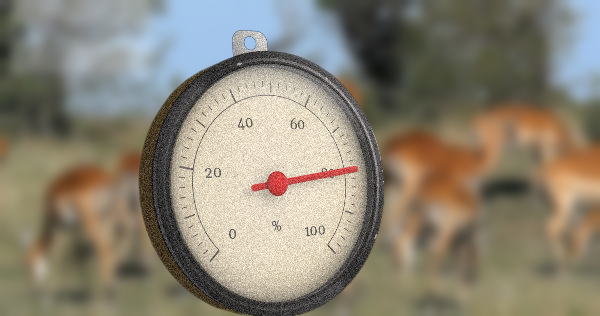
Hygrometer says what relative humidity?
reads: 80 %
